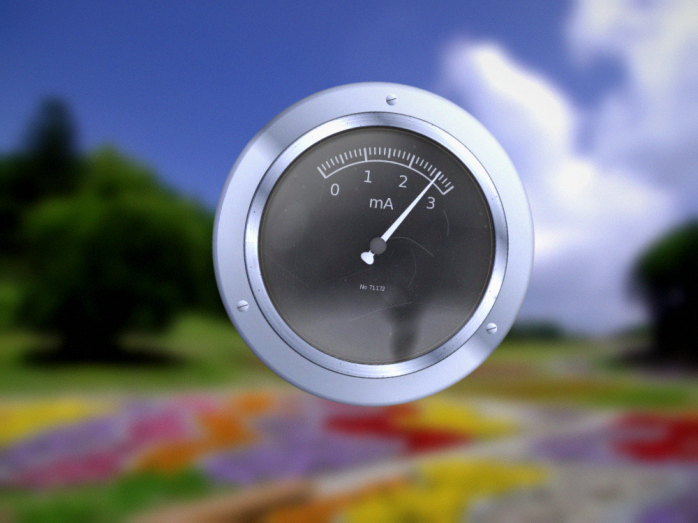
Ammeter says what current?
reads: 2.6 mA
